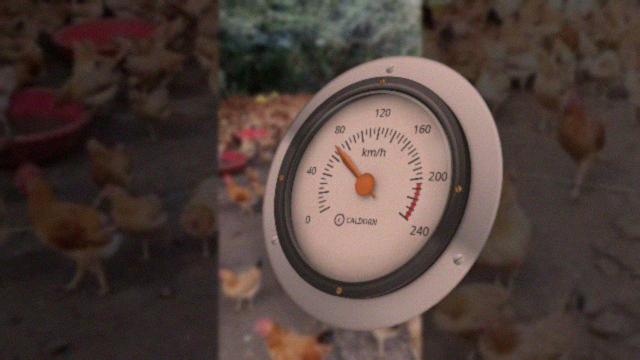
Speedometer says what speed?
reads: 70 km/h
